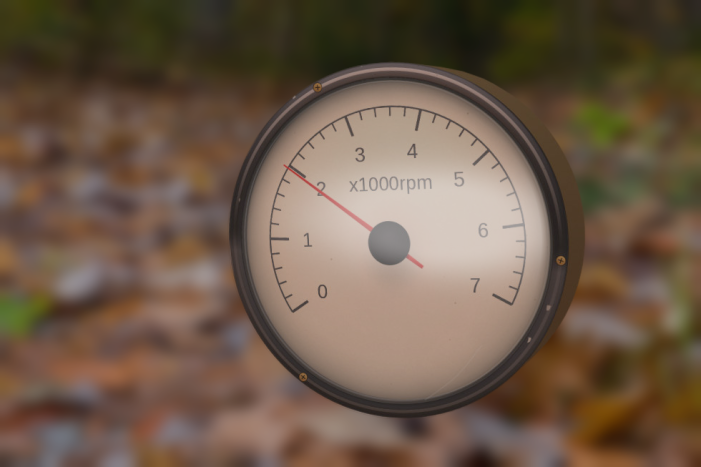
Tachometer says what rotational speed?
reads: 2000 rpm
